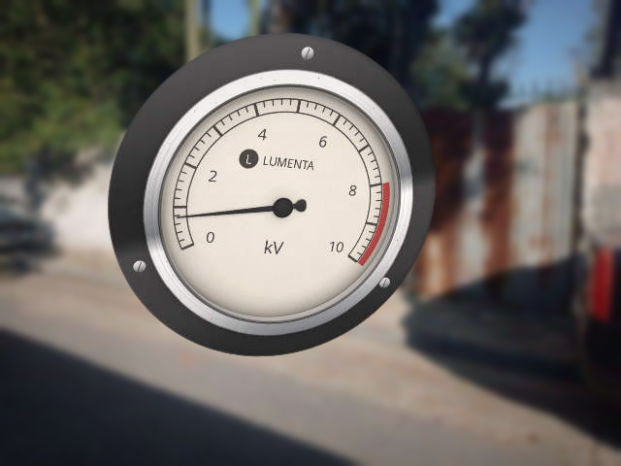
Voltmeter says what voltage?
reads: 0.8 kV
